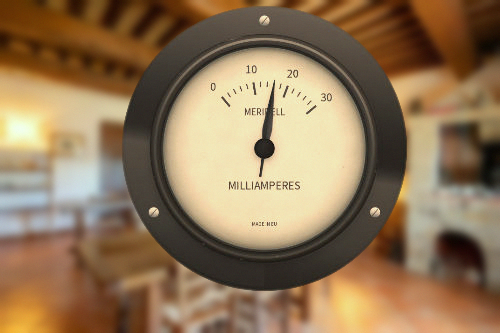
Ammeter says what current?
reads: 16 mA
